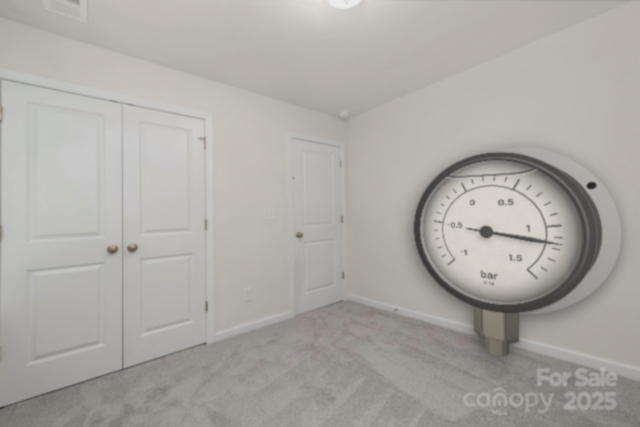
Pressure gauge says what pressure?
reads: 1.15 bar
